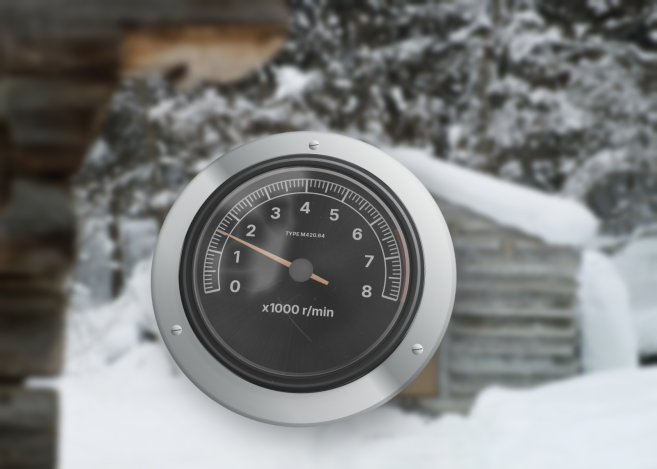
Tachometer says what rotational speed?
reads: 1500 rpm
